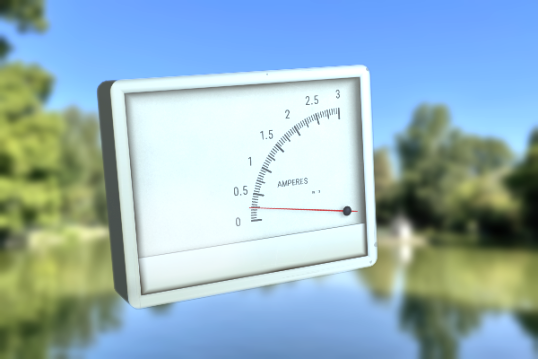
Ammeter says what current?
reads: 0.25 A
